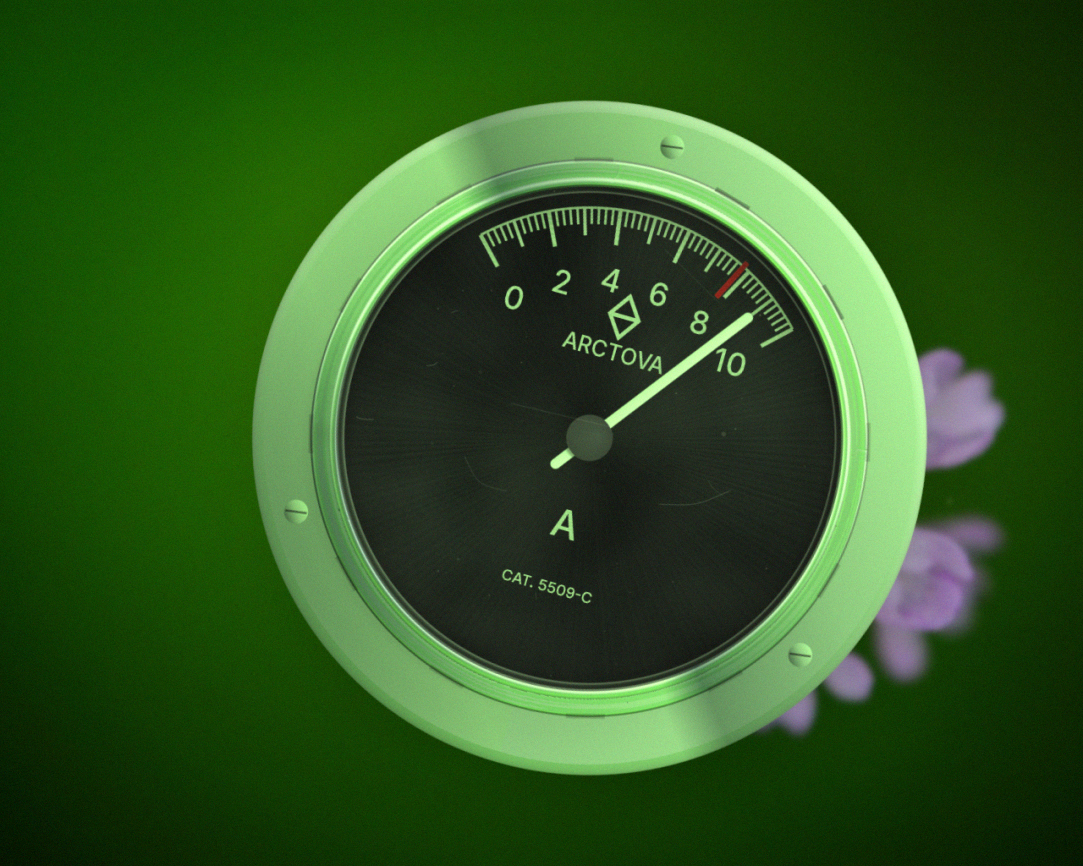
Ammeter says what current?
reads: 9 A
